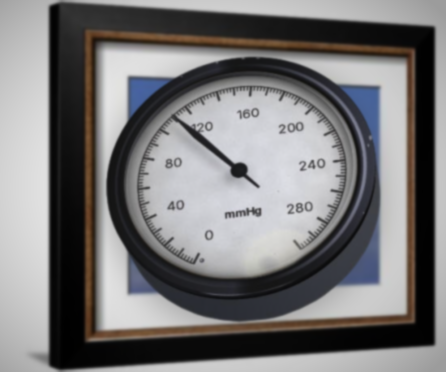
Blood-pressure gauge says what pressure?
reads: 110 mmHg
